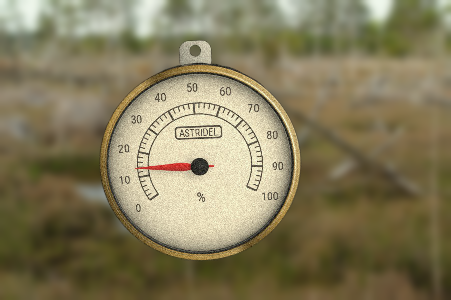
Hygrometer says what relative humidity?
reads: 14 %
